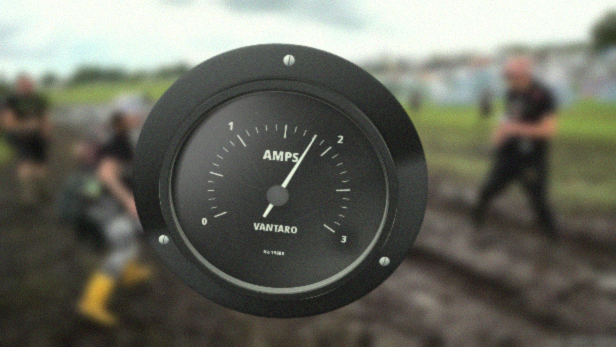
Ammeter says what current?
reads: 1.8 A
